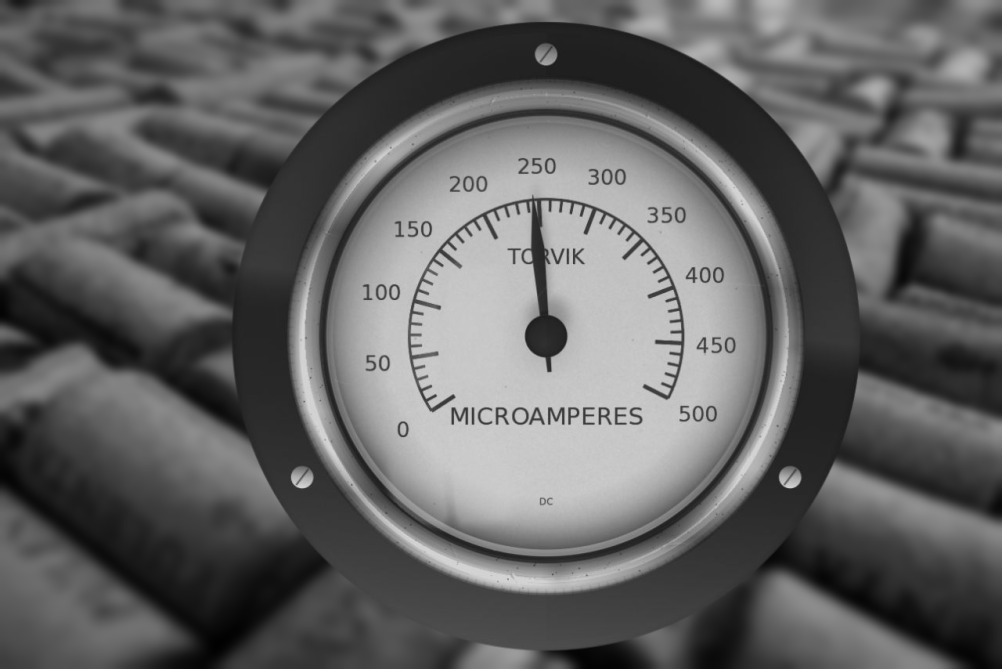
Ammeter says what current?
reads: 245 µA
